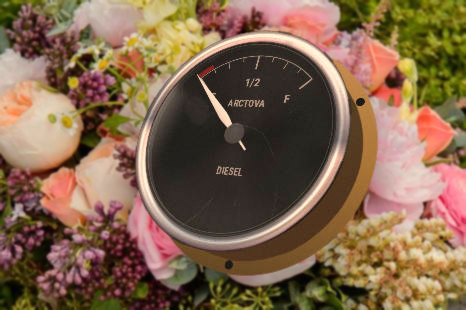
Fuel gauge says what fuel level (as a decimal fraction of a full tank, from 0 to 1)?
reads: 0
